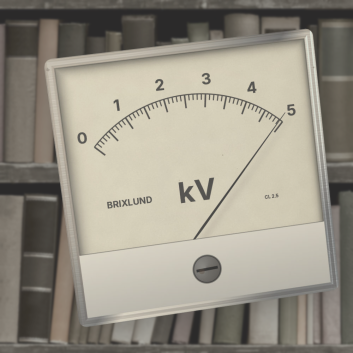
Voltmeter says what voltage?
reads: 4.9 kV
